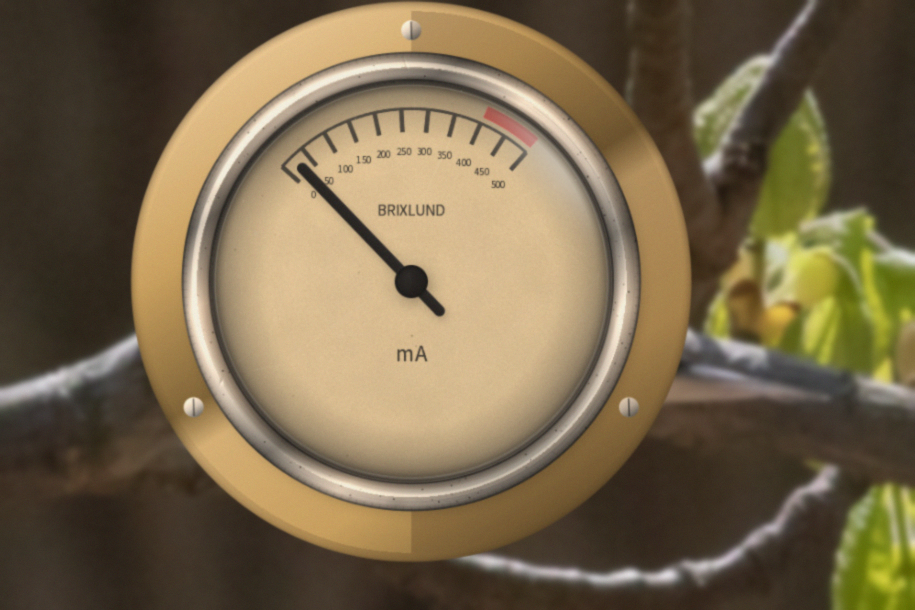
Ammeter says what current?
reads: 25 mA
